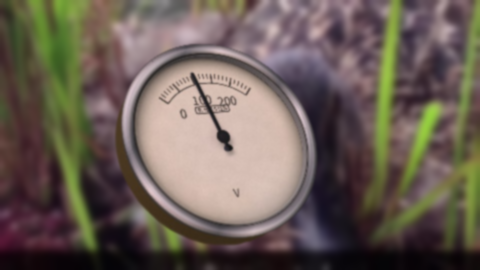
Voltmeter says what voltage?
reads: 100 V
